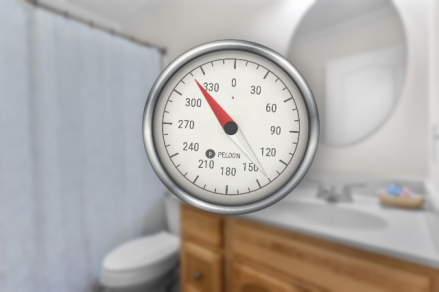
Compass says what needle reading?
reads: 320 °
